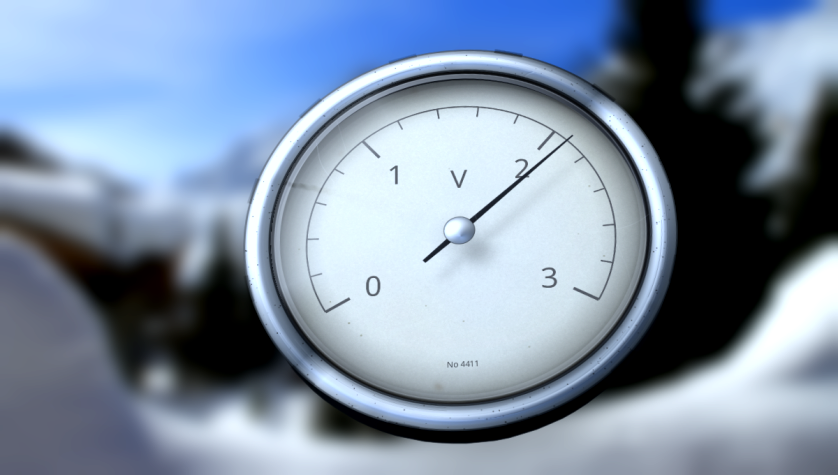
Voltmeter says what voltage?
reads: 2.1 V
